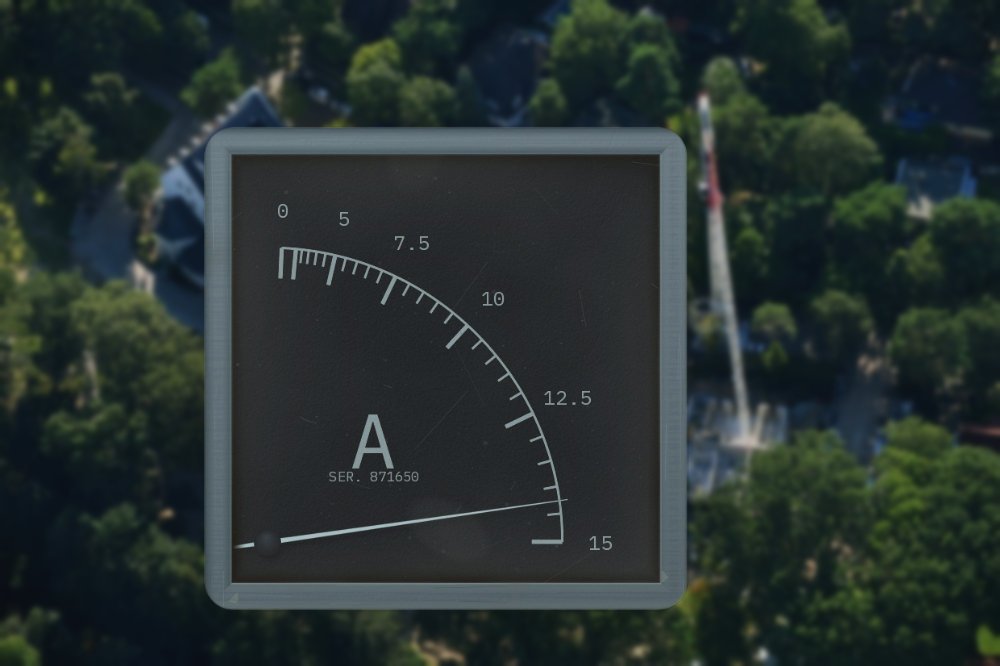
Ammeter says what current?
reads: 14.25 A
